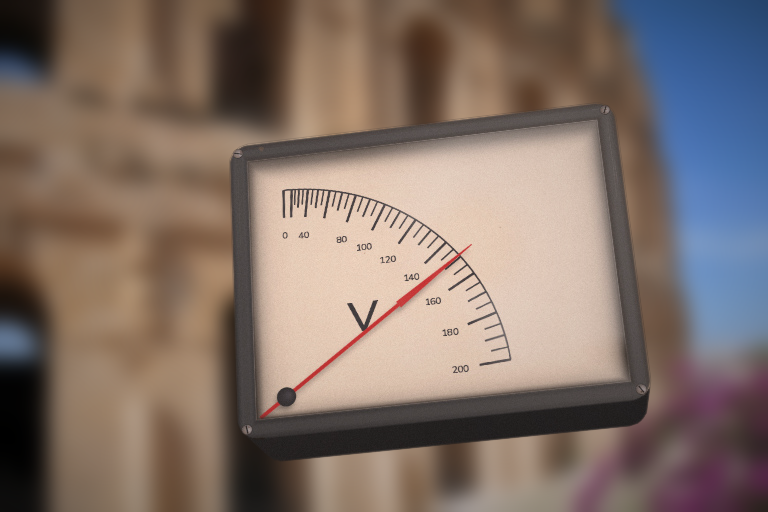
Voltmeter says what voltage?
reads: 150 V
